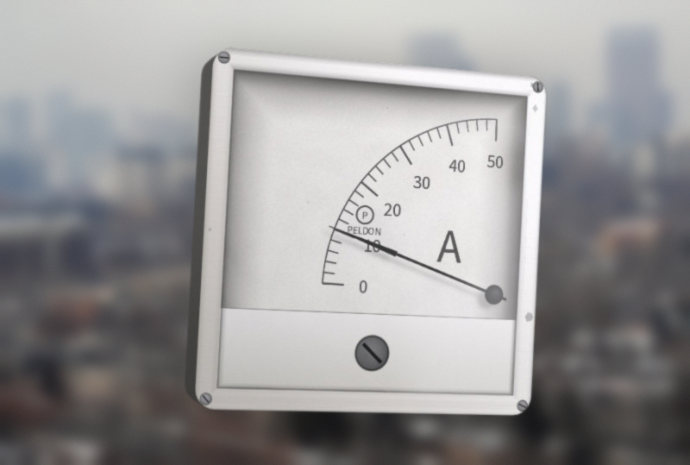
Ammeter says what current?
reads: 10 A
